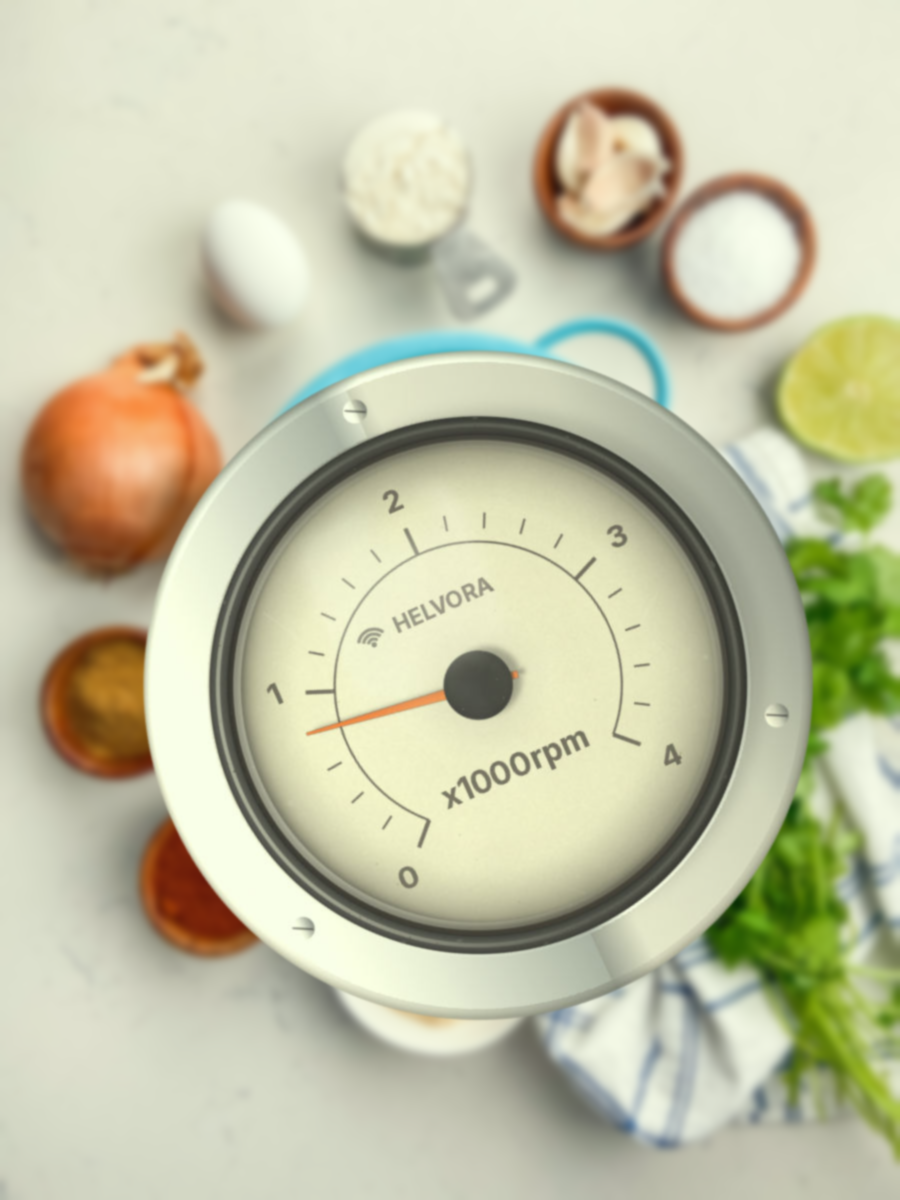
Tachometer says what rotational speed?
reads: 800 rpm
